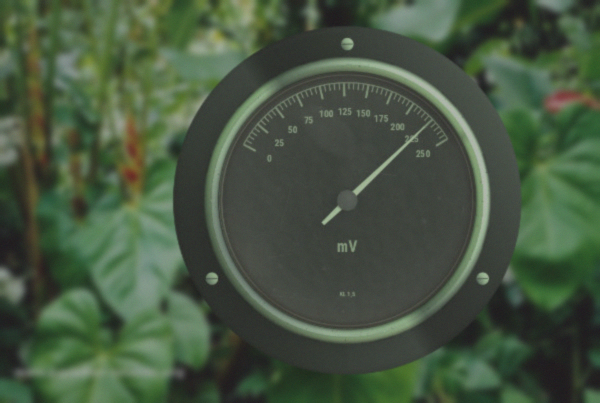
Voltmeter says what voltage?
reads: 225 mV
